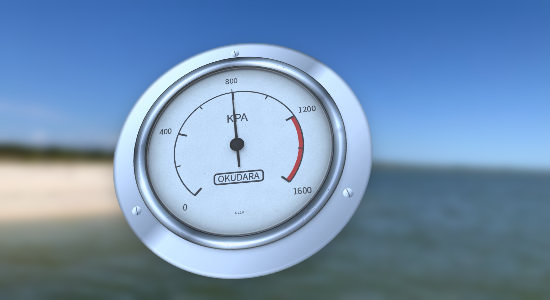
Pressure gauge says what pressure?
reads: 800 kPa
